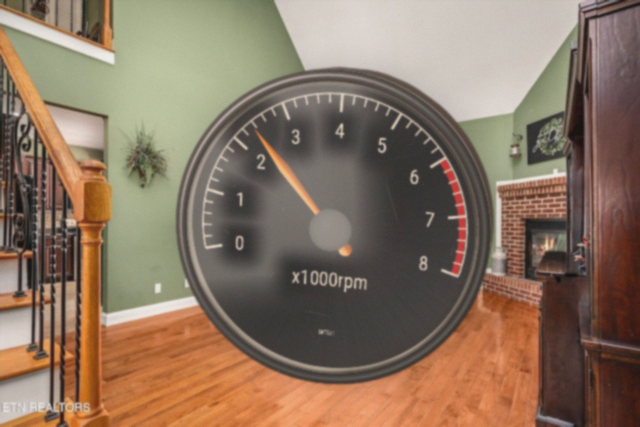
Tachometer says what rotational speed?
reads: 2400 rpm
